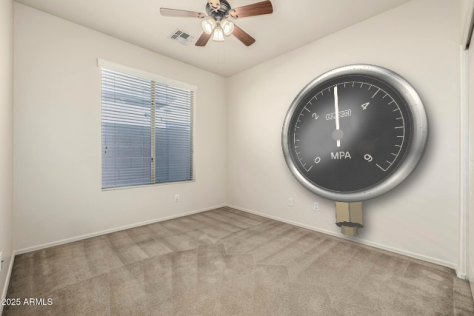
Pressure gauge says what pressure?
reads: 3 MPa
